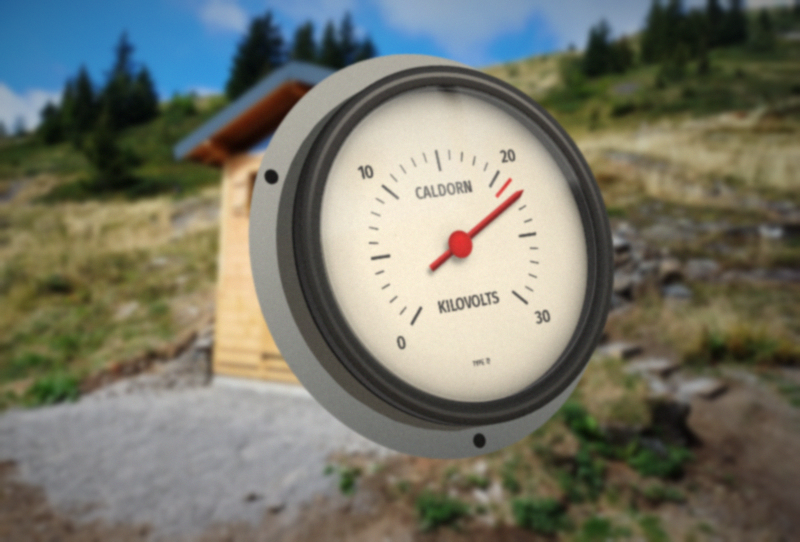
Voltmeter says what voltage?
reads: 22 kV
